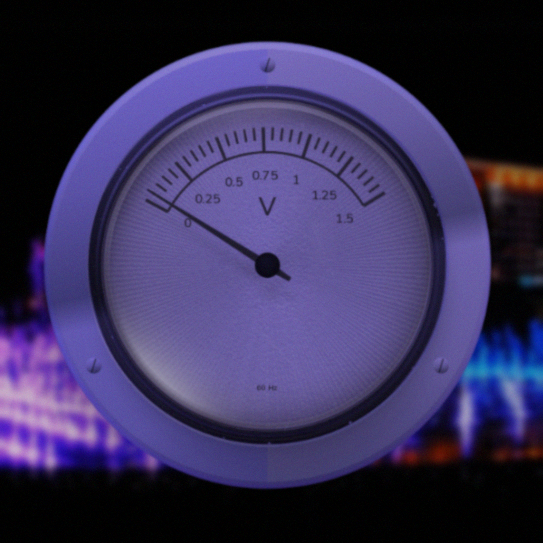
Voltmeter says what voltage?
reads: 0.05 V
